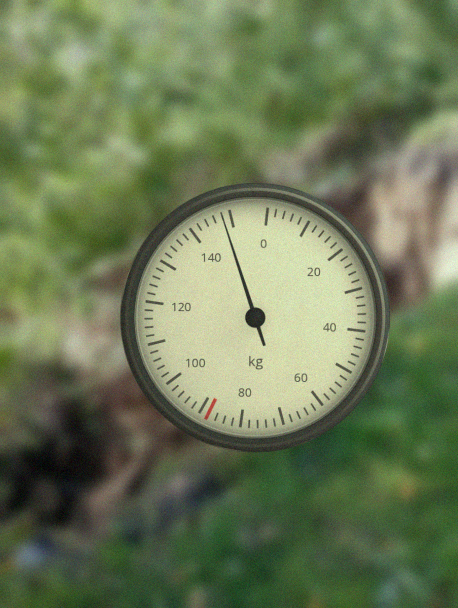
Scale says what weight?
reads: 148 kg
